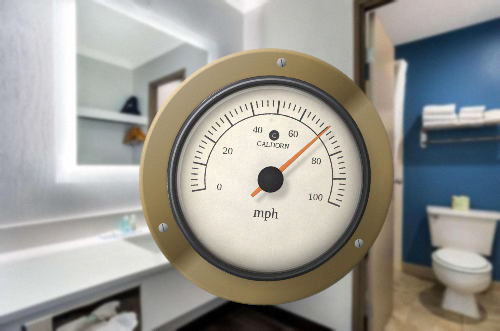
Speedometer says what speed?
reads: 70 mph
